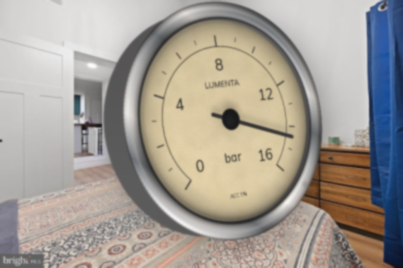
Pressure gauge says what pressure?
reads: 14.5 bar
